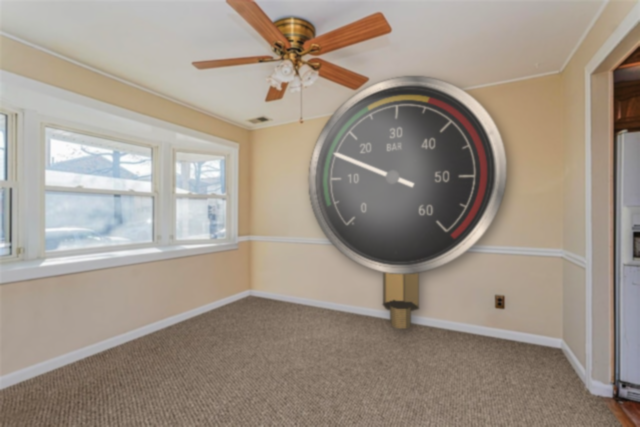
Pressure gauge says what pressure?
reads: 15 bar
